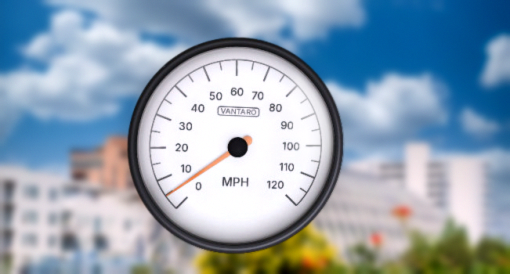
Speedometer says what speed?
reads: 5 mph
